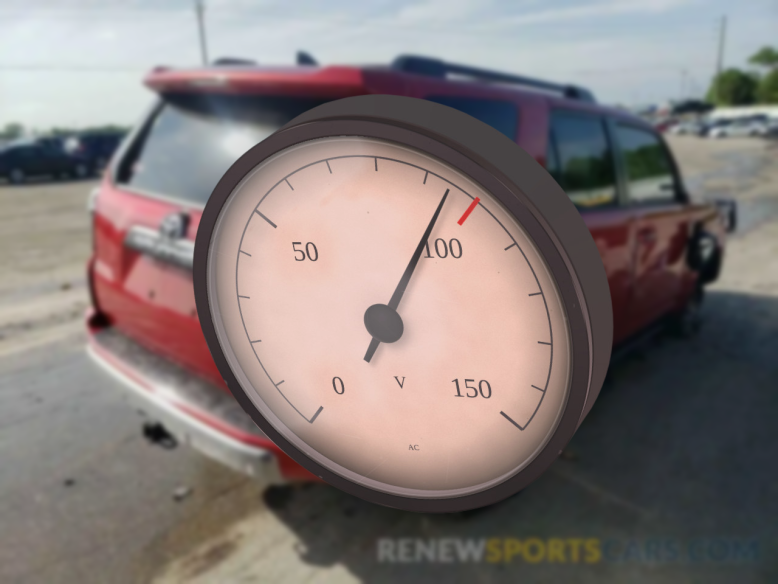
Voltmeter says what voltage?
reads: 95 V
